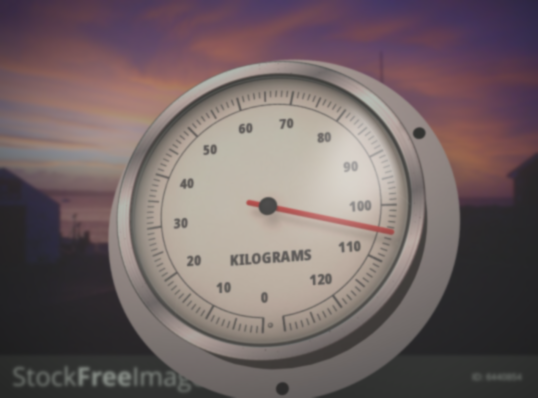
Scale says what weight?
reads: 105 kg
